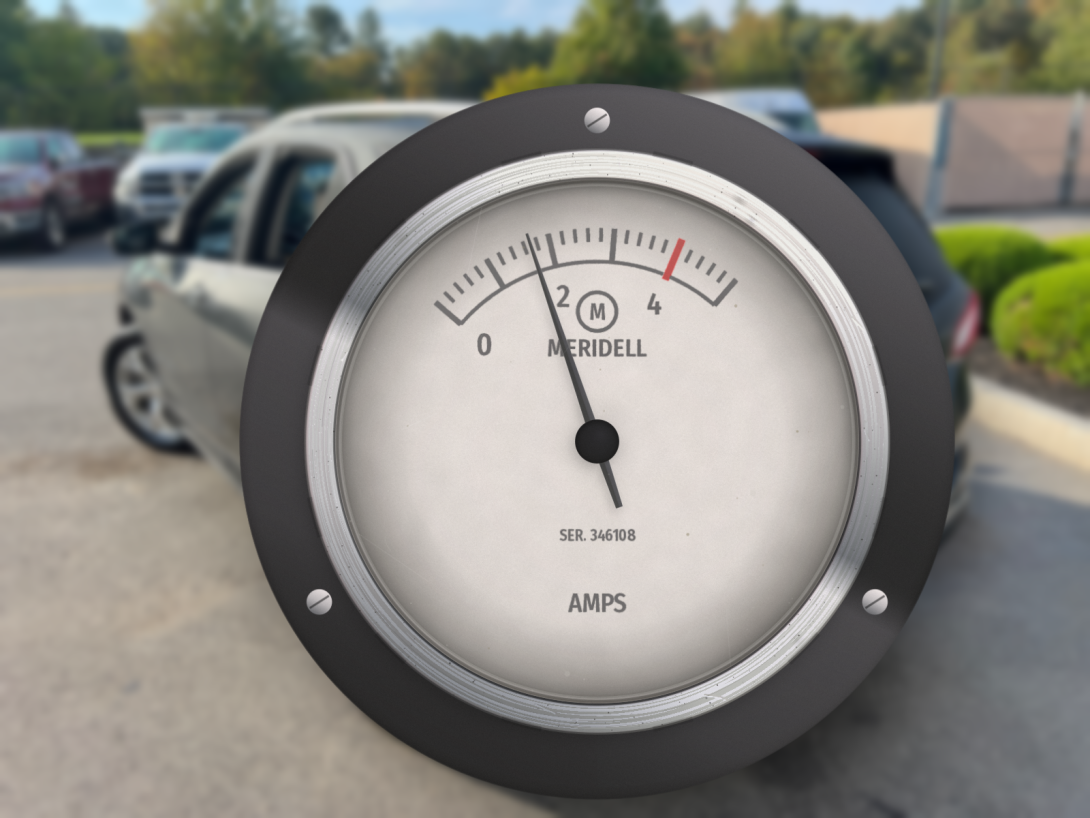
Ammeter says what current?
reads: 1.7 A
